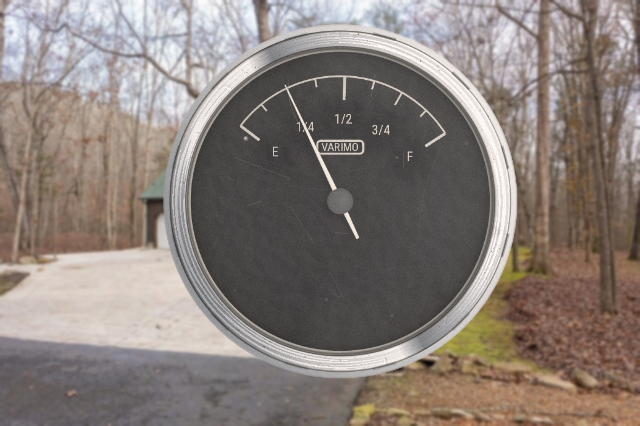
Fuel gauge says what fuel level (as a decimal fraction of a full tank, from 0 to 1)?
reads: 0.25
